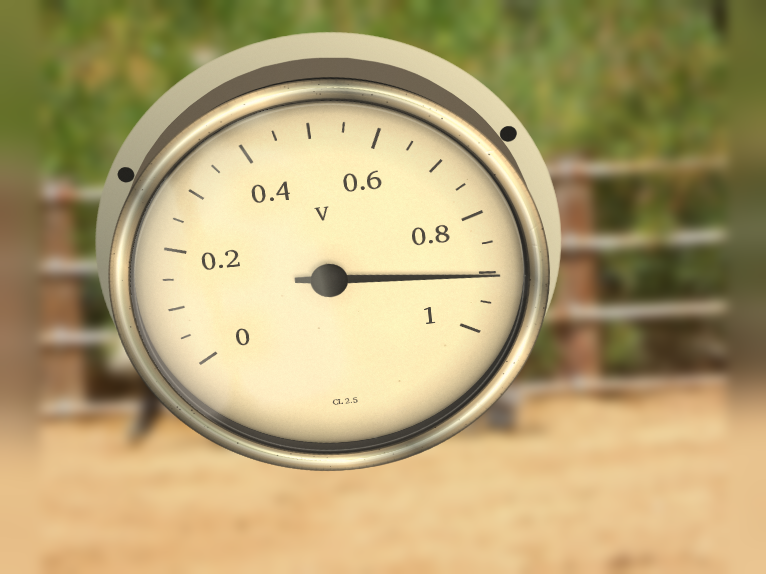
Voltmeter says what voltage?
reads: 0.9 V
